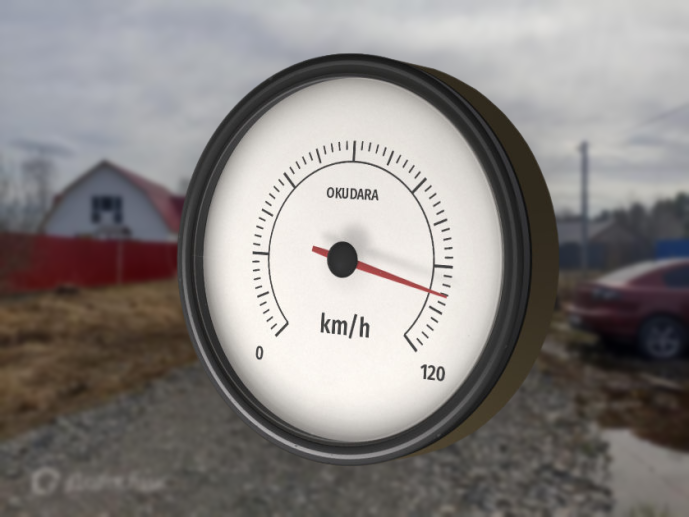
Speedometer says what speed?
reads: 106 km/h
